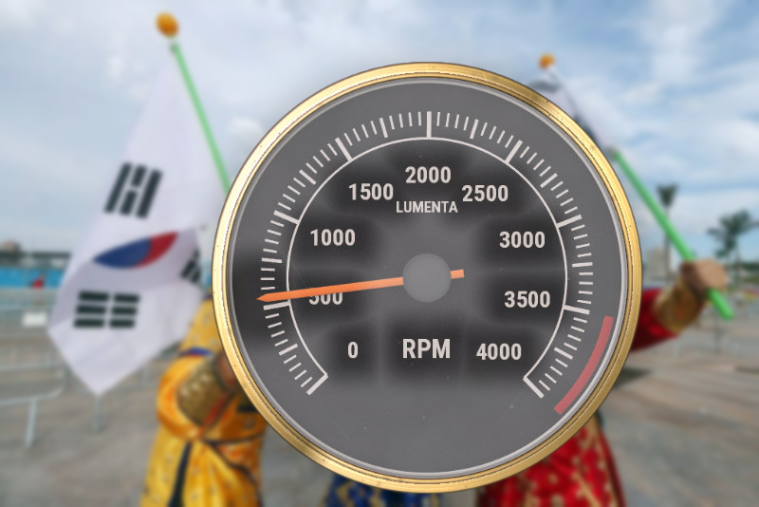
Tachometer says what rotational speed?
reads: 550 rpm
